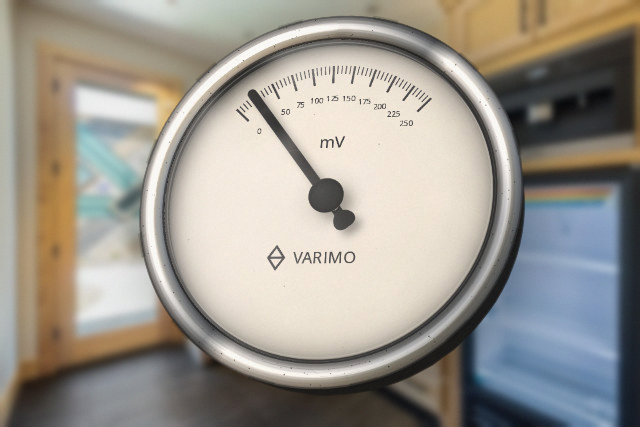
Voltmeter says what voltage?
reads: 25 mV
